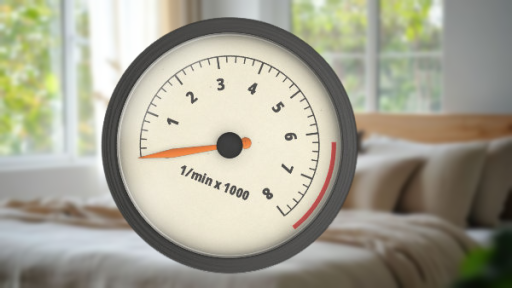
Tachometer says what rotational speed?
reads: 0 rpm
